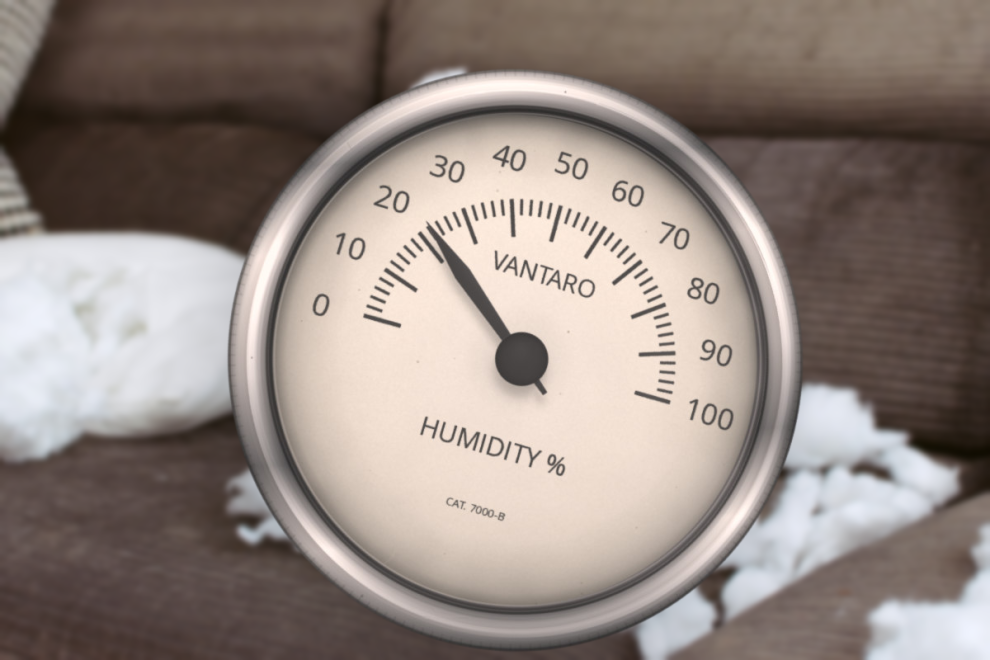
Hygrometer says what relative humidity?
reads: 22 %
